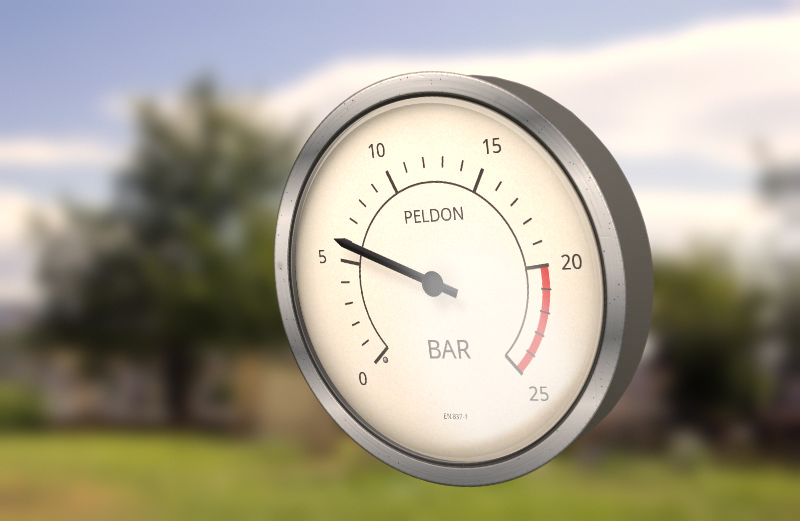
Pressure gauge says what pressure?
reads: 6 bar
